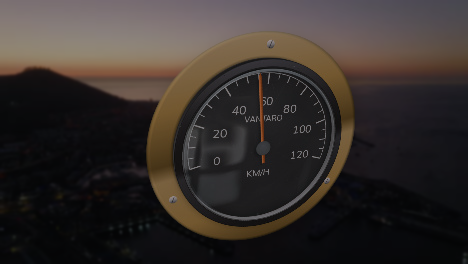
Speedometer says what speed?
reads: 55 km/h
